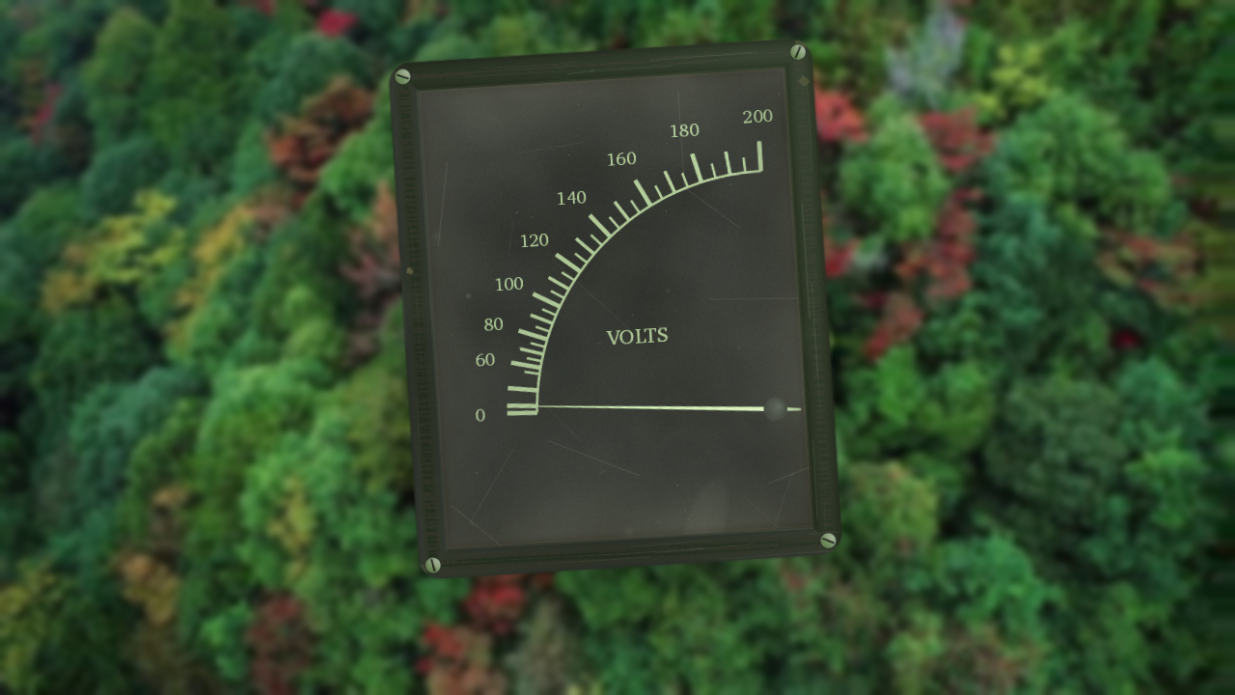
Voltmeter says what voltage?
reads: 20 V
